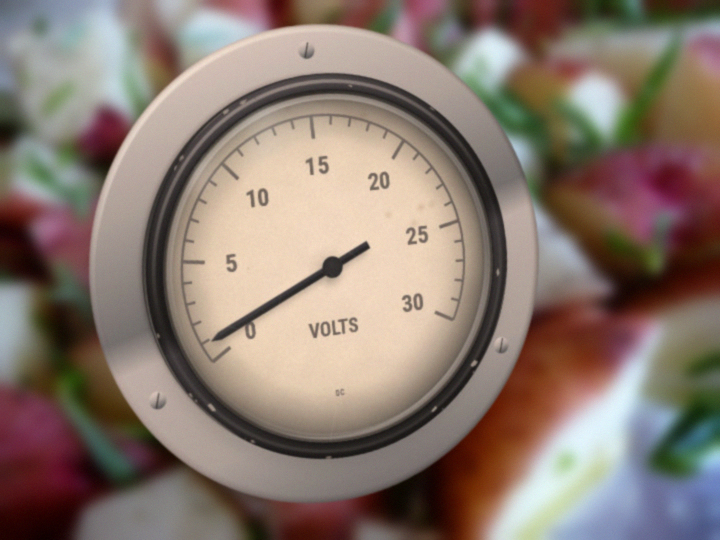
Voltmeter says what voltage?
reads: 1 V
